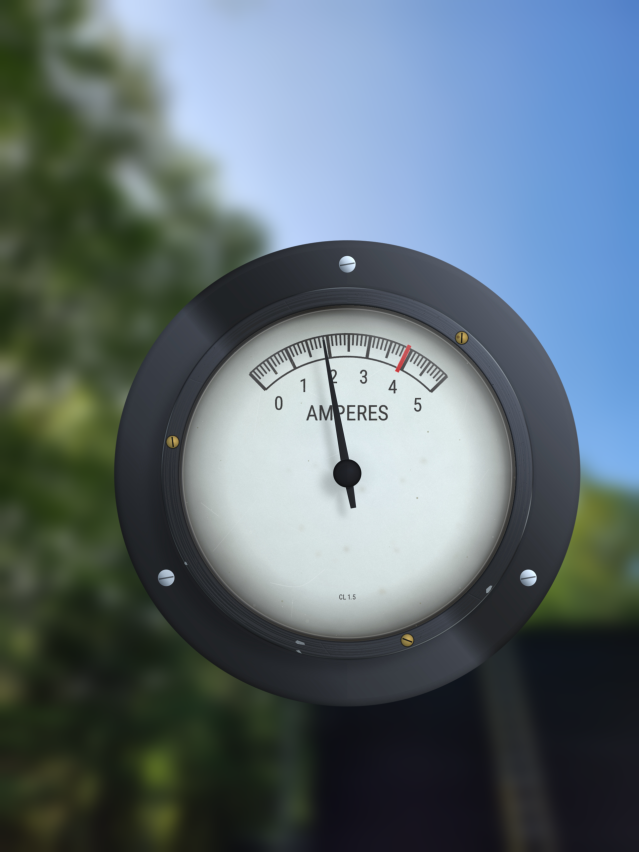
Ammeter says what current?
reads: 1.9 A
